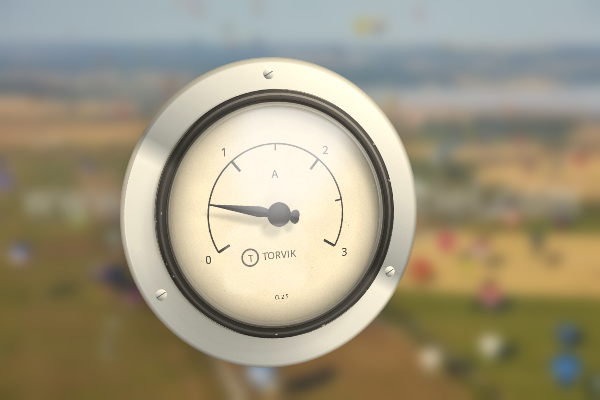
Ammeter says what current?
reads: 0.5 A
